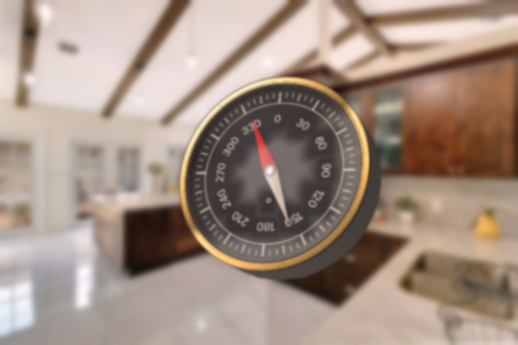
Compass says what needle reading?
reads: 335 °
